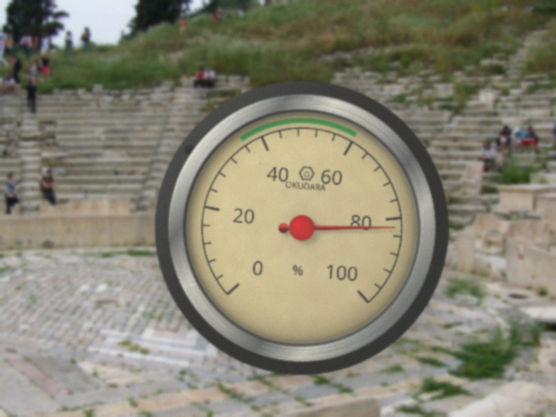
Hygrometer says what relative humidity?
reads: 82 %
